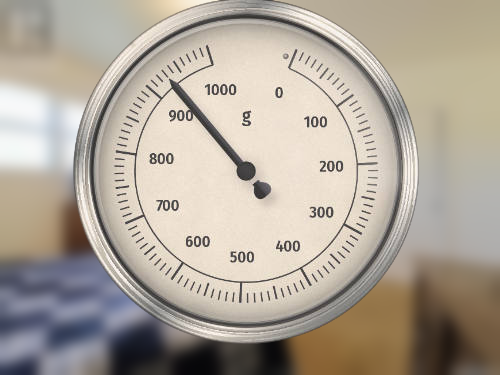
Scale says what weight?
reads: 930 g
